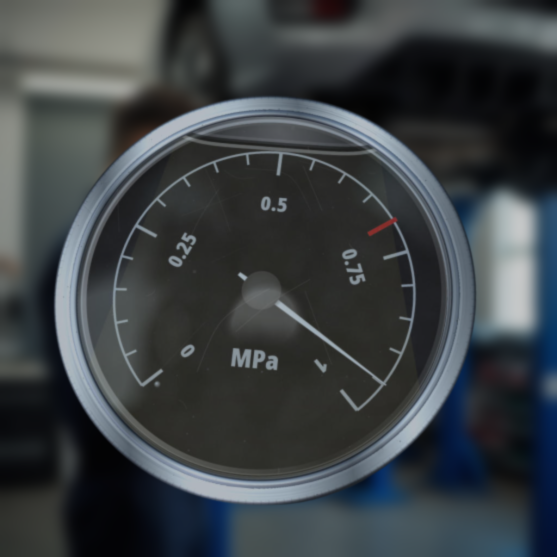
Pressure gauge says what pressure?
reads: 0.95 MPa
